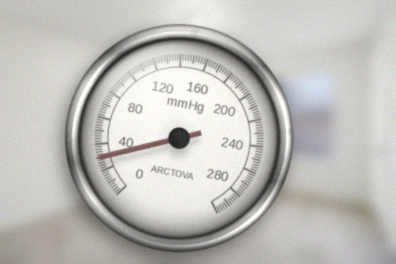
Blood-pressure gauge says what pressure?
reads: 30 mmHg
